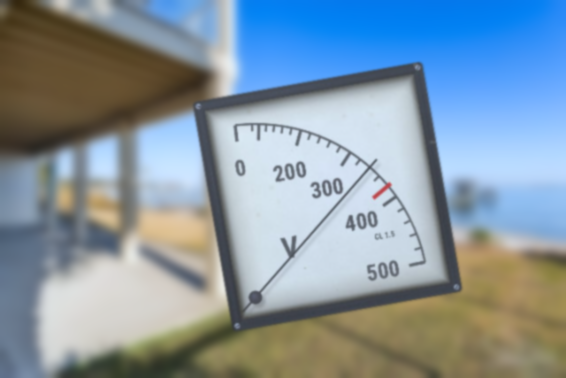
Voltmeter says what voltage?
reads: 340 V
